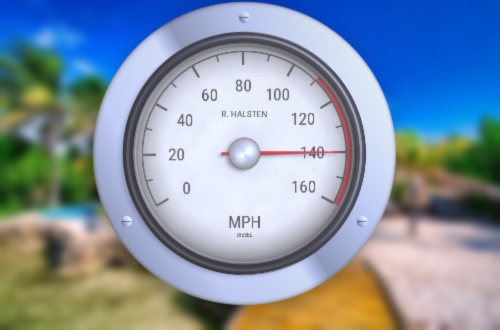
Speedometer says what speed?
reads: 140 mph
